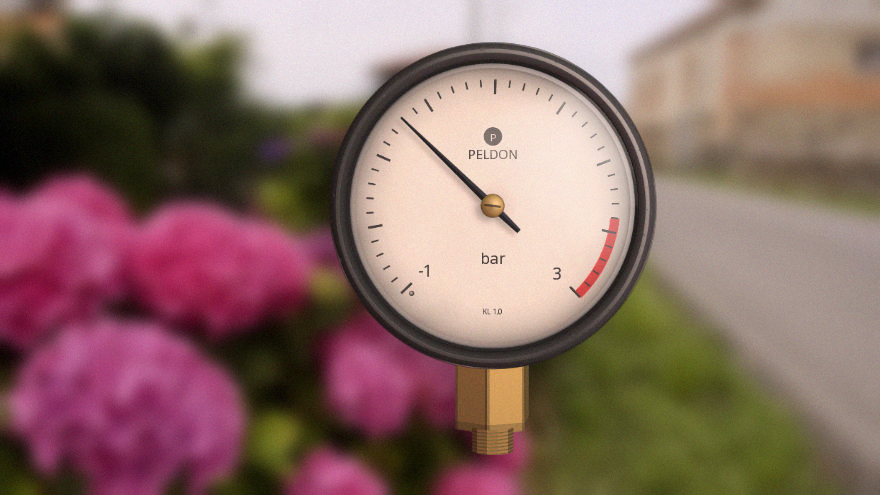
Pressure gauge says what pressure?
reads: 0.3 bar
